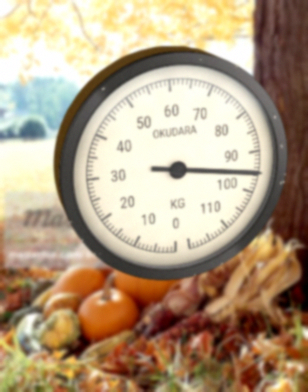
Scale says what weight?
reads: 95 kg
